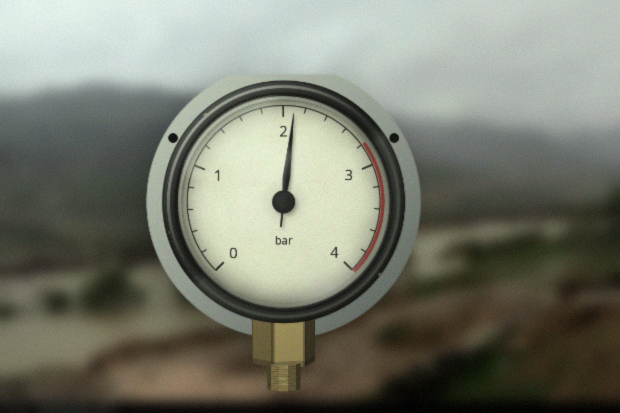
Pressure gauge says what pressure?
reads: 2.1 bar
